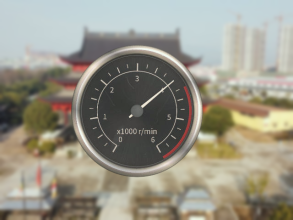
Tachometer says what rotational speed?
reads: 4000 rpm
